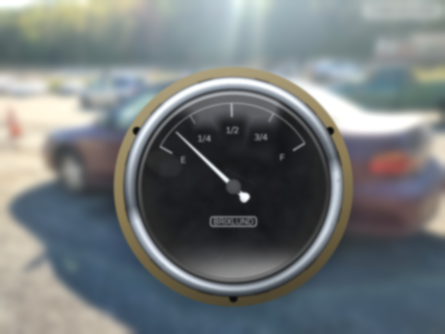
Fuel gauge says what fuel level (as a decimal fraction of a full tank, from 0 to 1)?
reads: 0.125
